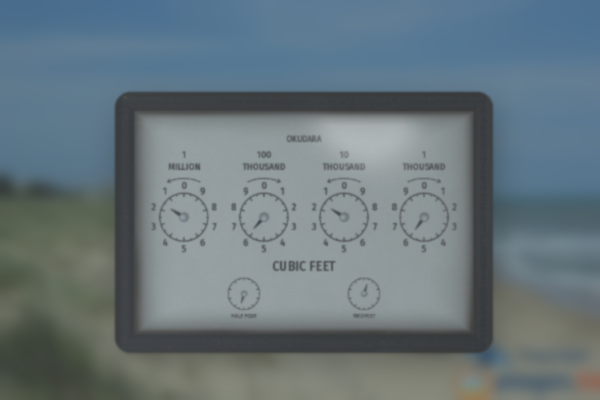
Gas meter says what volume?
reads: 161600 ft³
